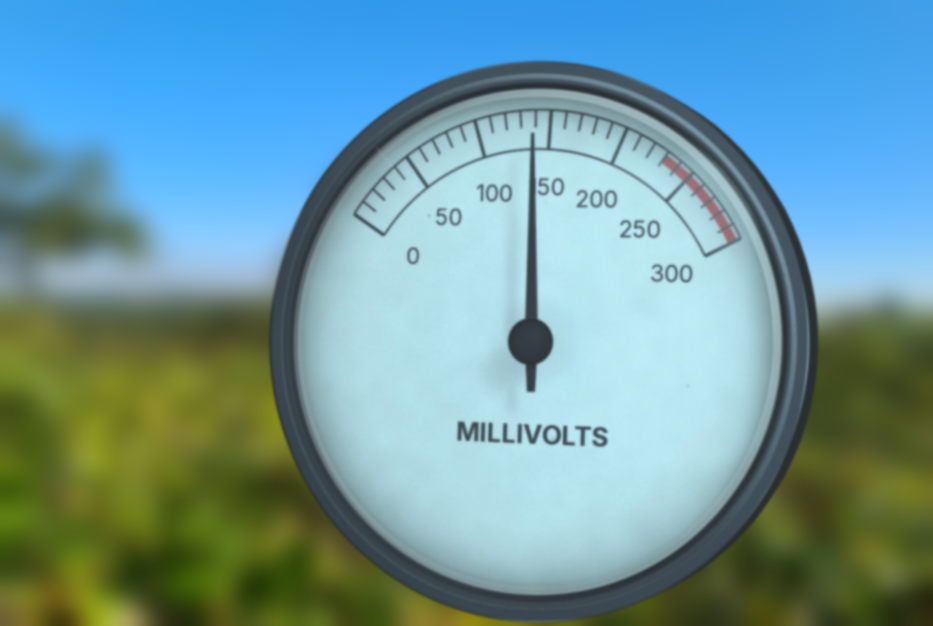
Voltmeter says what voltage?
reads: 140 mV
